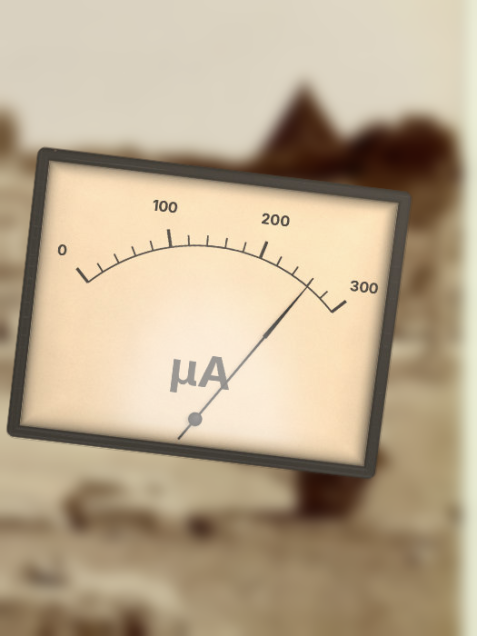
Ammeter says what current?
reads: 260 µA
